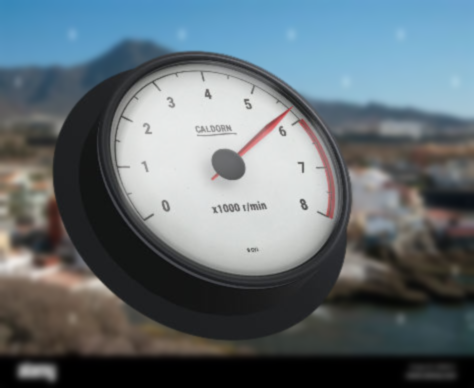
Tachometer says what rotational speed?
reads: 5750 rpm
